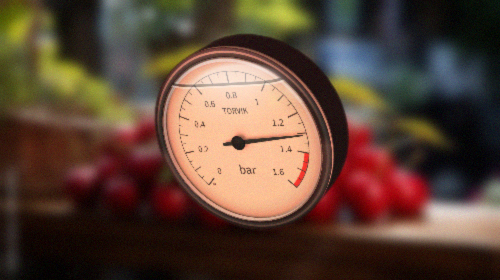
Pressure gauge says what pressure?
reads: 1.3 bar
